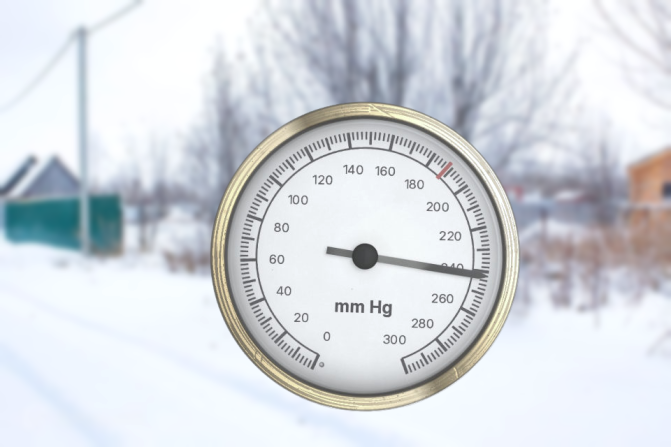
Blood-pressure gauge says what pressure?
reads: 242 mmHg
